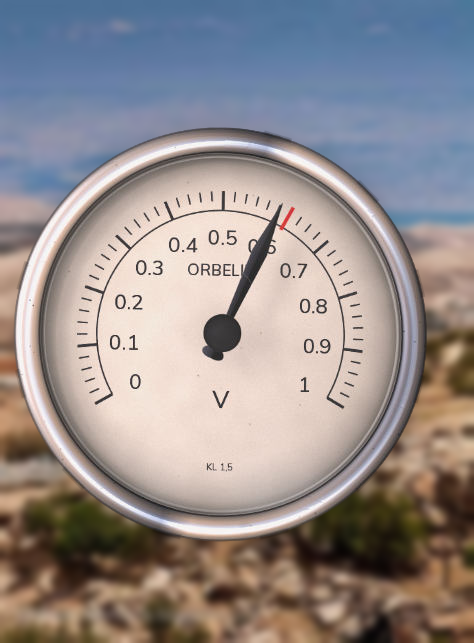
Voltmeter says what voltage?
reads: 0.6 V
